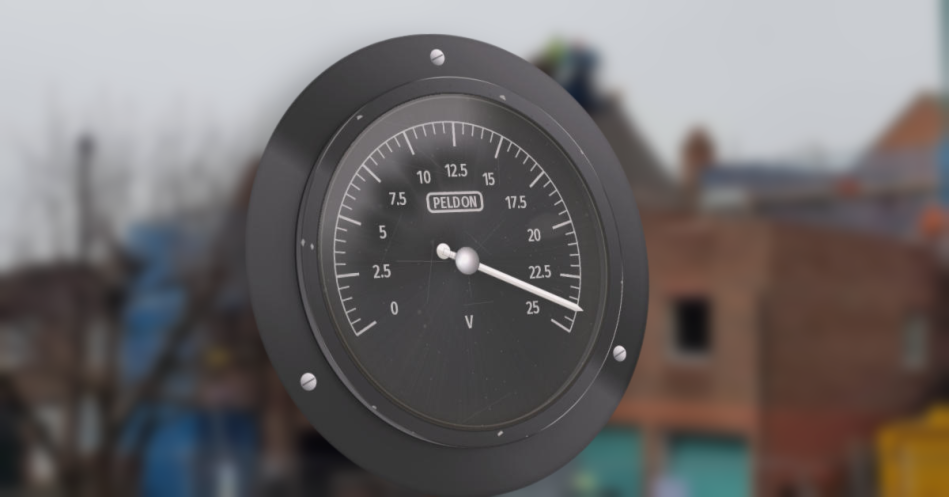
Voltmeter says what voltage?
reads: 24 V
